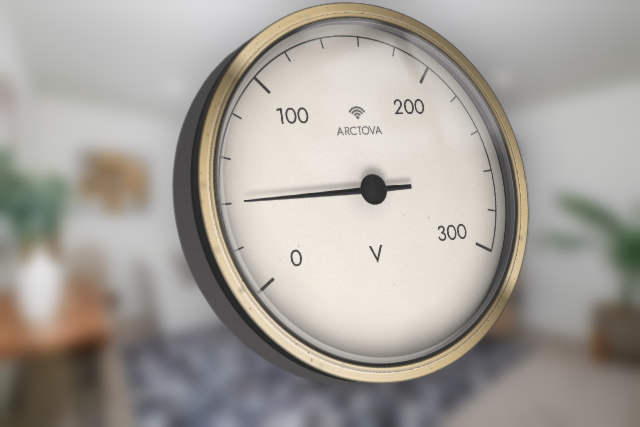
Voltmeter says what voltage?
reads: 40 V
